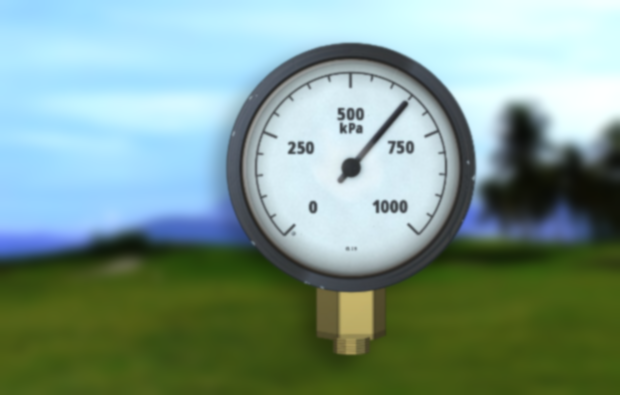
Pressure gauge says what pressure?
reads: 650 kPa
